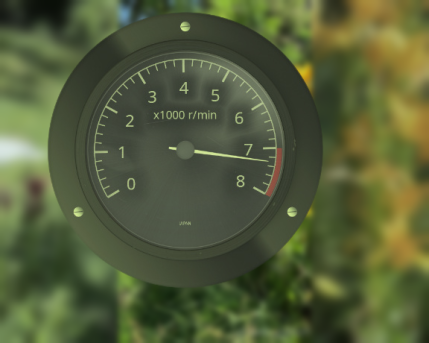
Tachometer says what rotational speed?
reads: 7300 rpm
